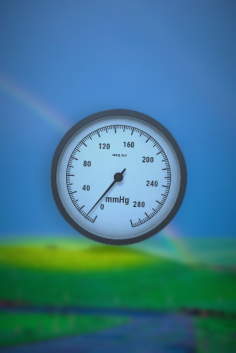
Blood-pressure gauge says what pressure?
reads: 10 mmHg
